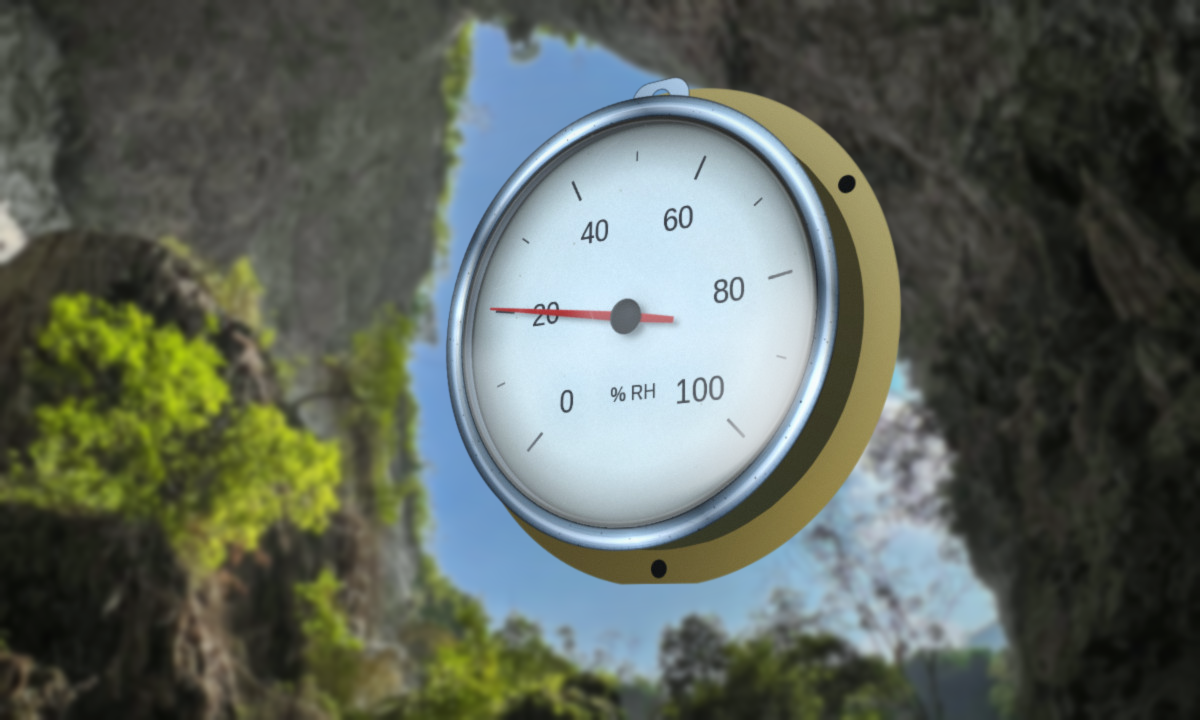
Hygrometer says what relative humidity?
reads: 20 %
